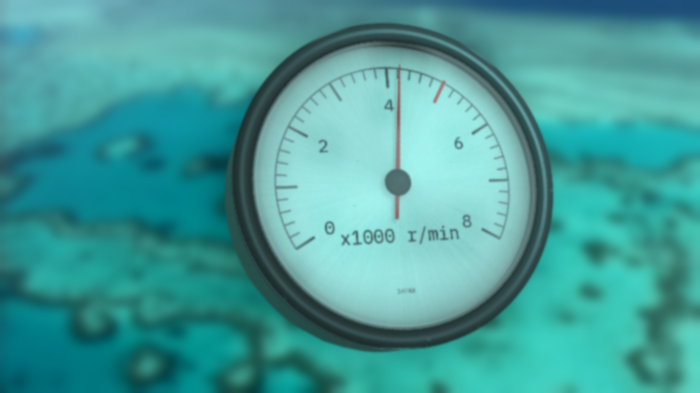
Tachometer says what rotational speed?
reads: 4200 rpm
